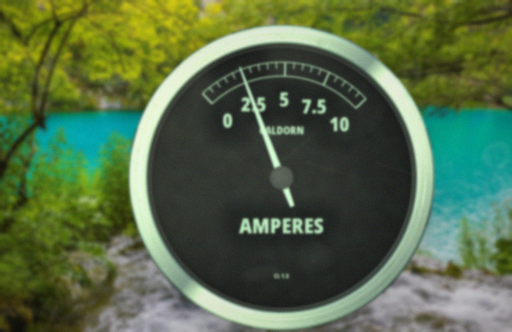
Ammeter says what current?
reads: 2.5 A
